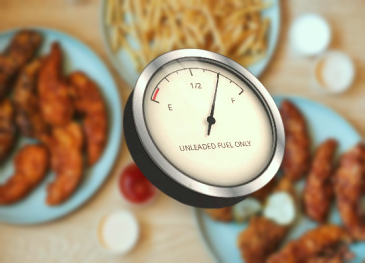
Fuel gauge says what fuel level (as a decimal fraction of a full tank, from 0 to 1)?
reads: 0.75
